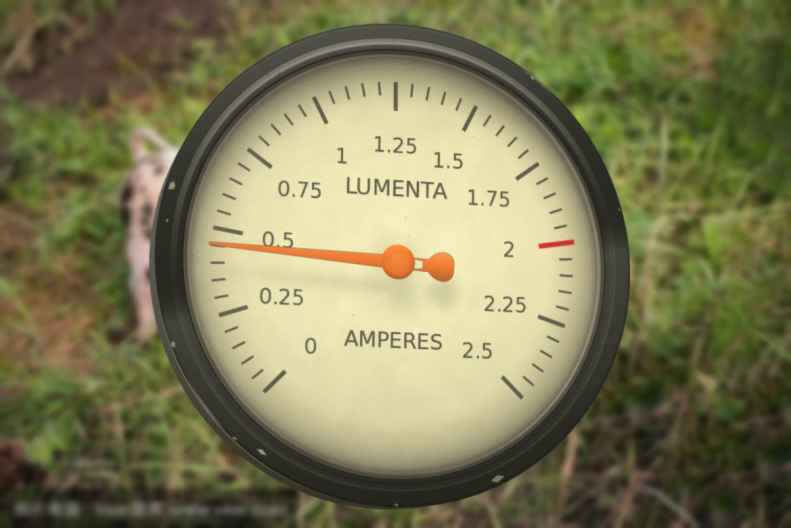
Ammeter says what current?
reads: 0.45 A
